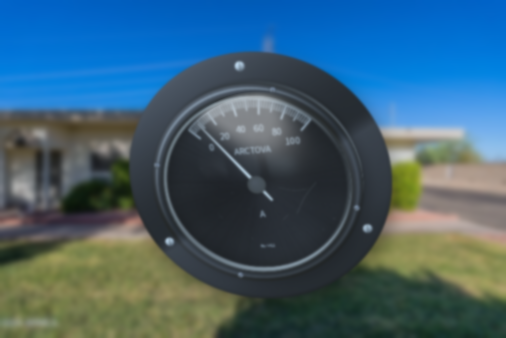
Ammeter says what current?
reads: 10 A
